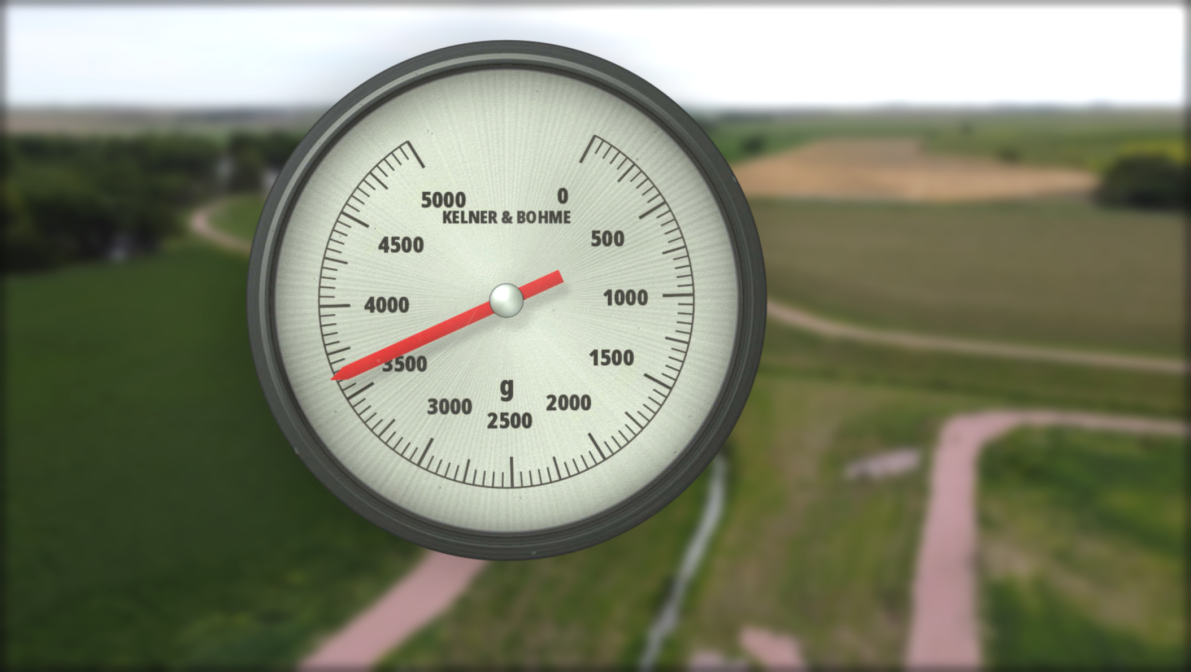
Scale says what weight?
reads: 3625 g
